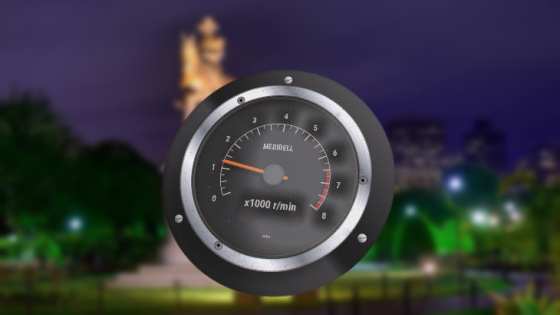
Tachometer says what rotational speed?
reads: 1250 rpm
